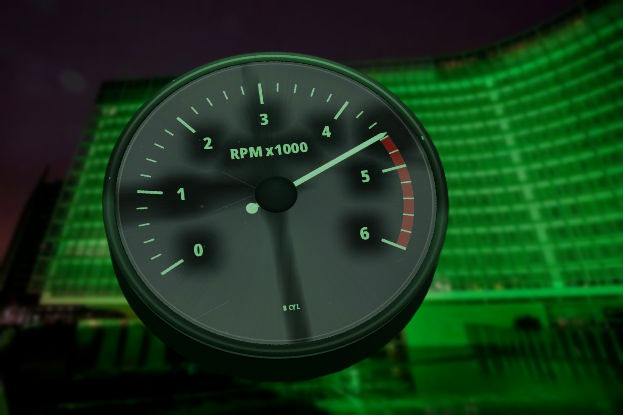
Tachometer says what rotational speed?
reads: 4600 rpm
